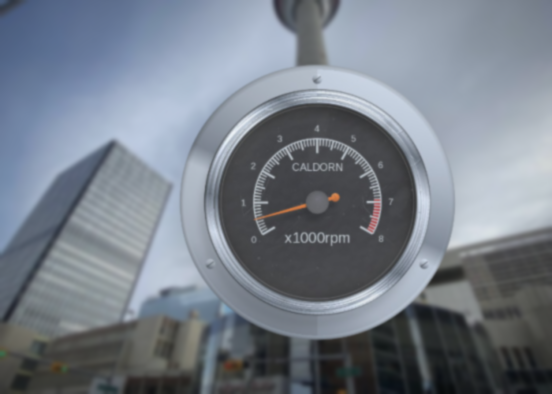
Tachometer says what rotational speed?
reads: 500 rpm
